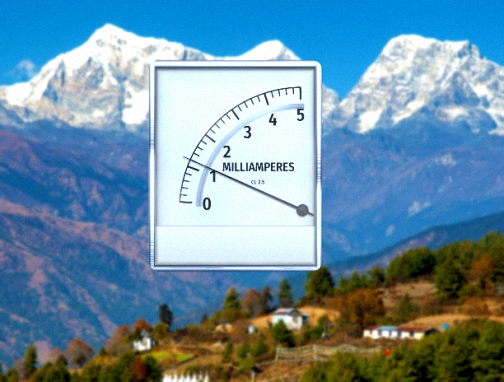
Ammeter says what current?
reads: 1.2 mA
